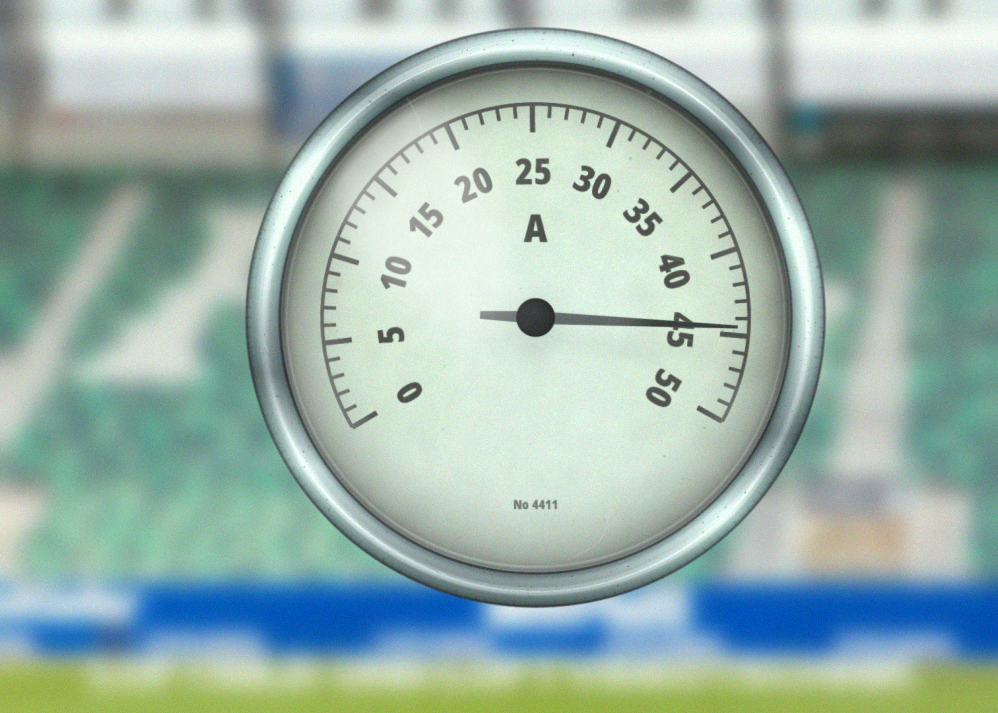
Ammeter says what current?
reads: 44.5 A
